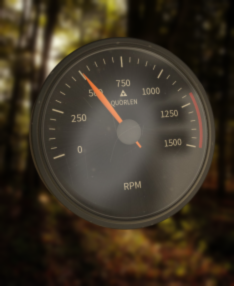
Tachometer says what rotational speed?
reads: 500 rpm
